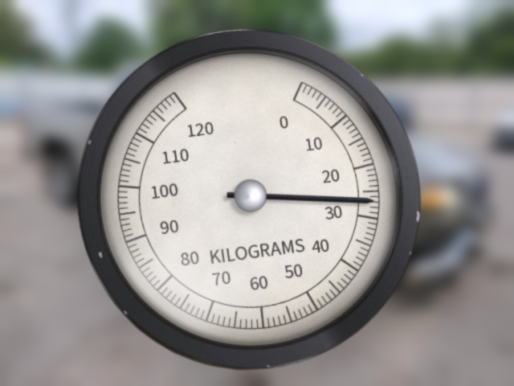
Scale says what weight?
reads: 27 kg
